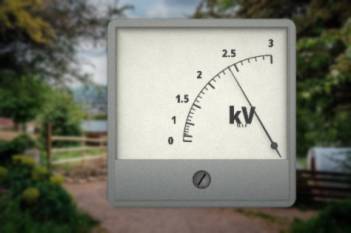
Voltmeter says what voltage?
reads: 2.4 kV
